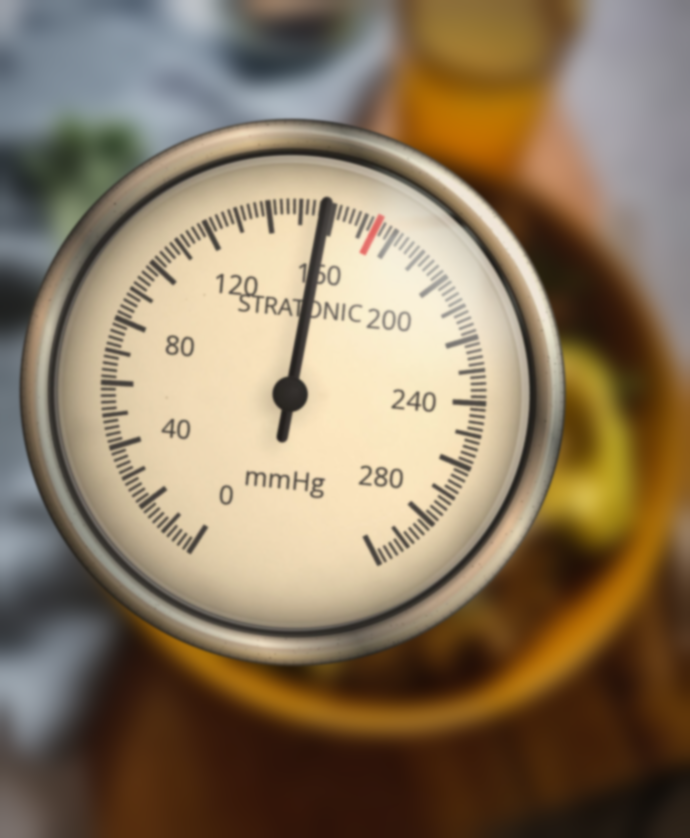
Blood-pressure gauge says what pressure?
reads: 158 mmHg
